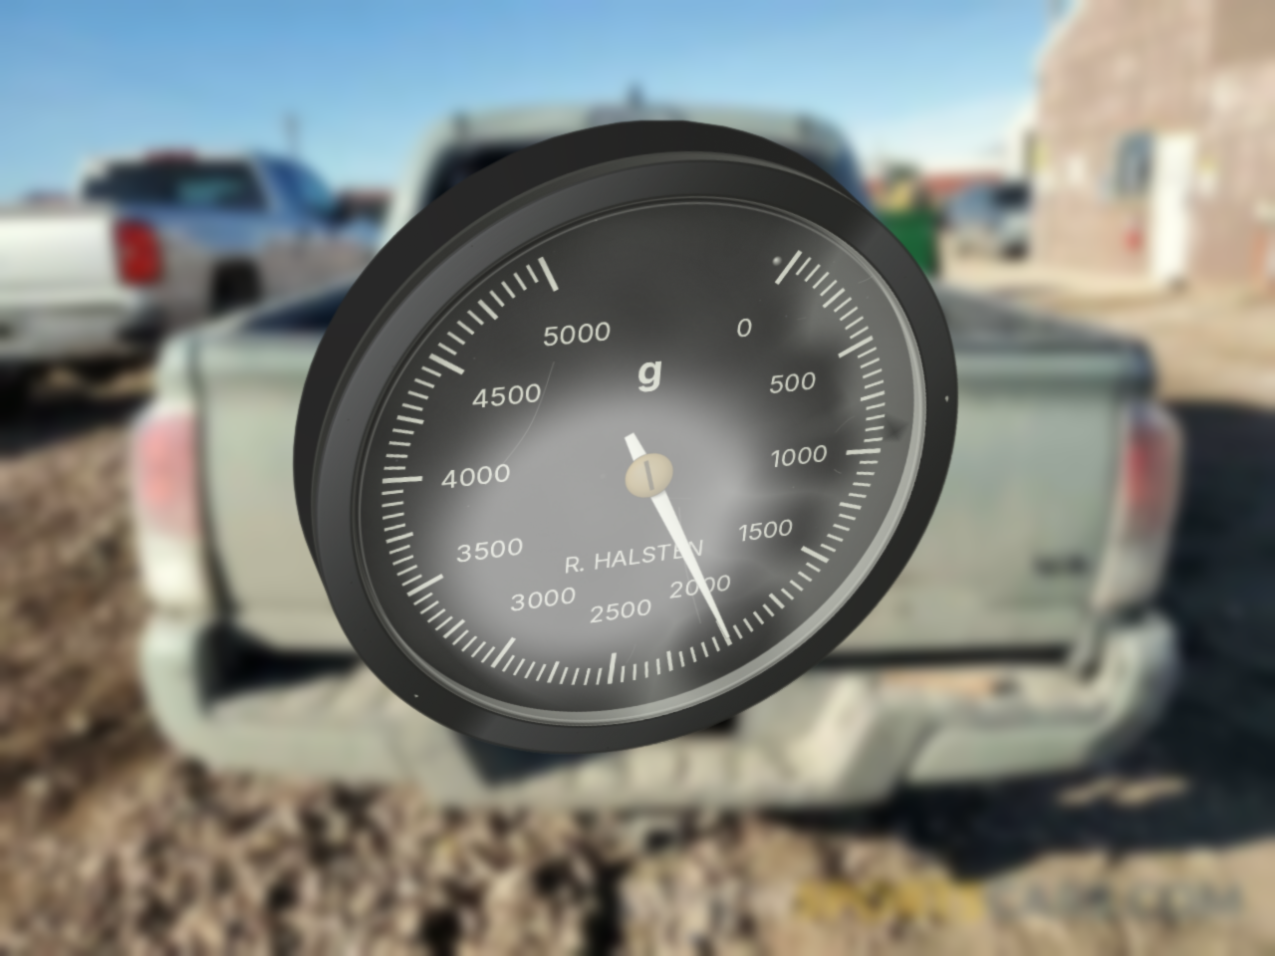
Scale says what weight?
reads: 2000 g
